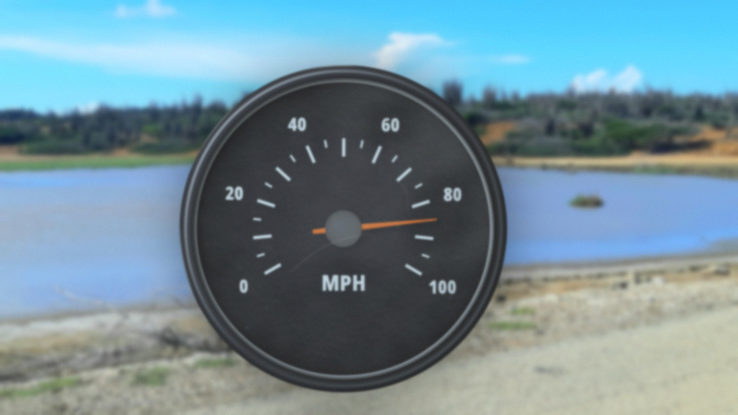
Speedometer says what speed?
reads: 85 mph
